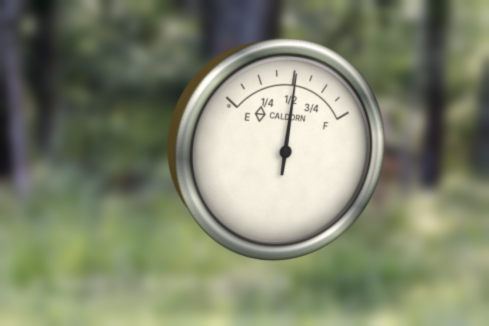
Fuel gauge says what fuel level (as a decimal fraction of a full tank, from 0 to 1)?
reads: 0.5
